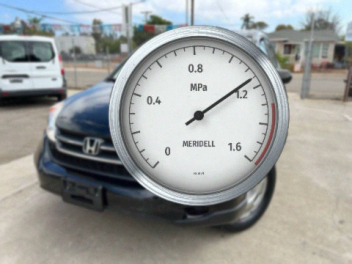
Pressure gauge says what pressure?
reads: 1.15 MPa
